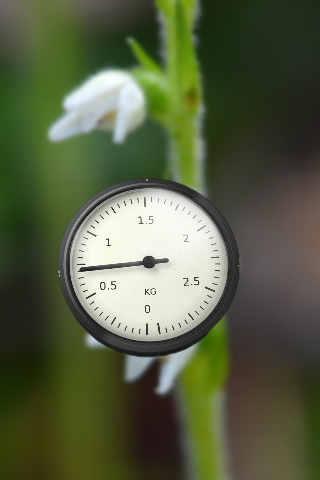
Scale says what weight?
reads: 0.7 kg
